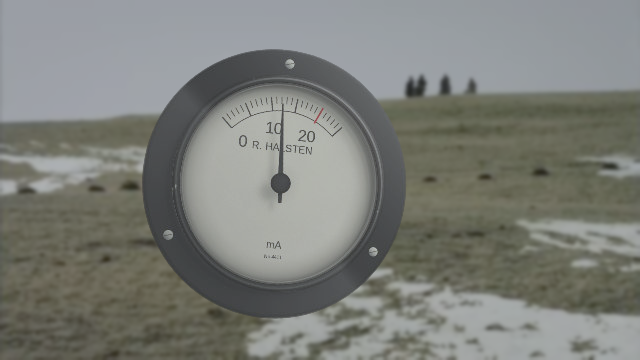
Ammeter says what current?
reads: 12 mA
